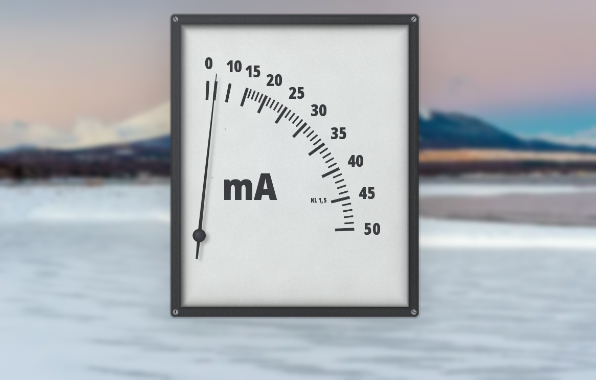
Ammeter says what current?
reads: 5 mA
